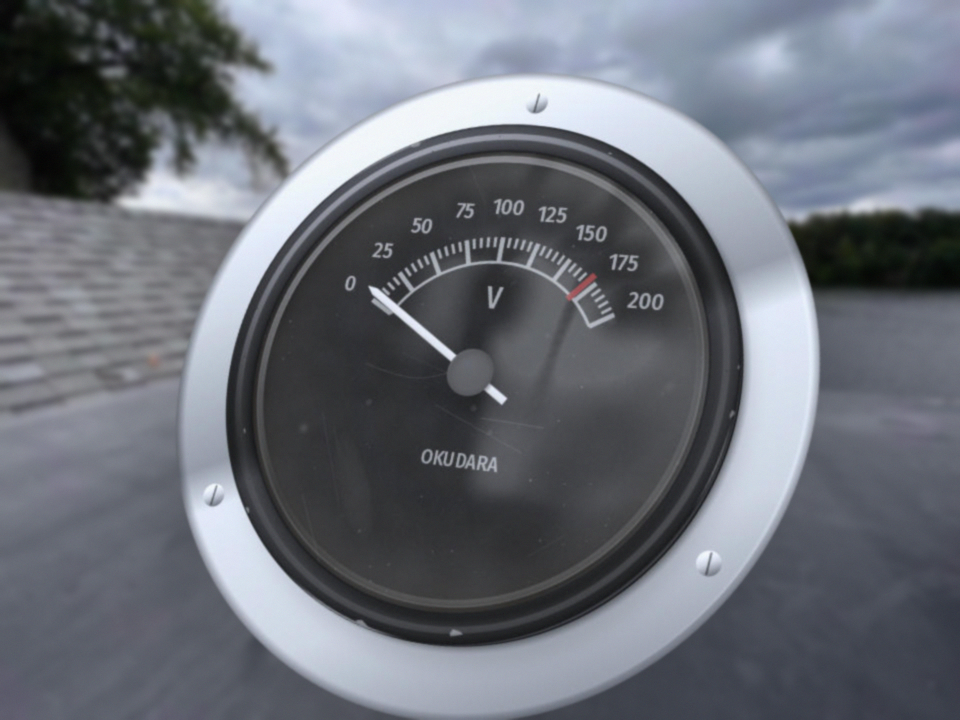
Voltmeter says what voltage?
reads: 5 V
